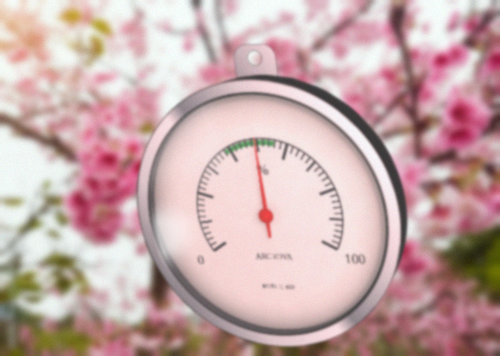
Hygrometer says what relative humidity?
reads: 50 %
